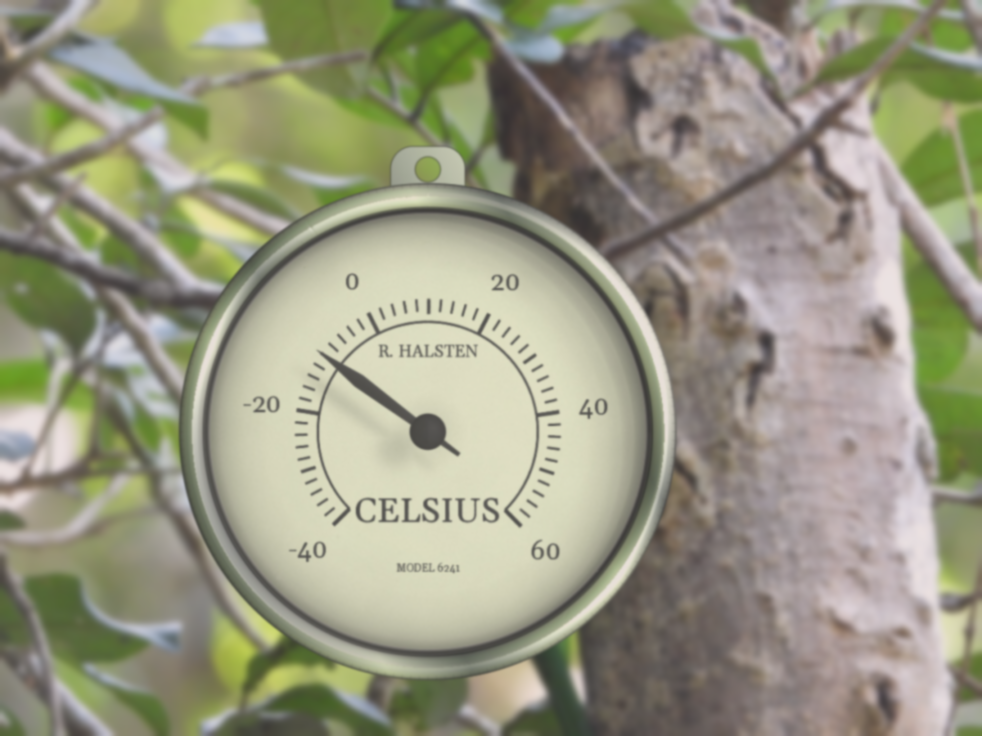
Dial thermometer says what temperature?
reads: -10 °C
